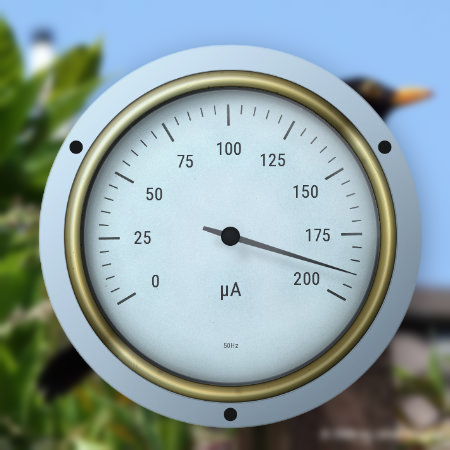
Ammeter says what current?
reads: 190 µA
